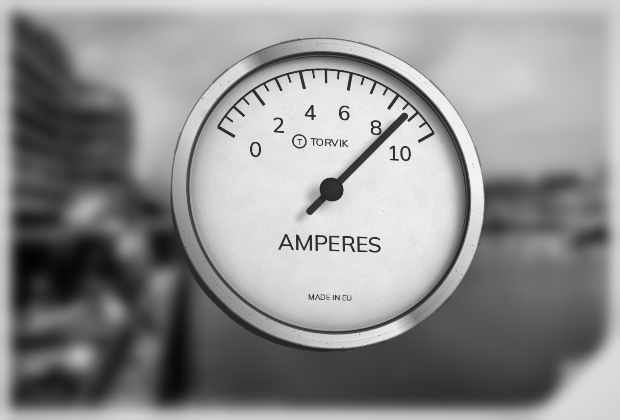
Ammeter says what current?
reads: 8.75 A
